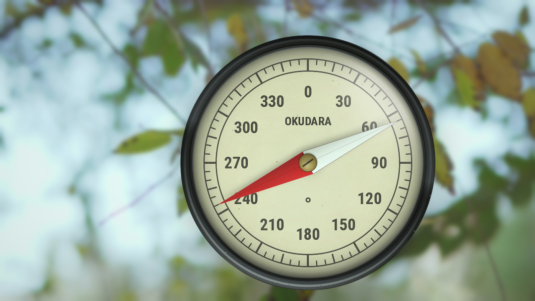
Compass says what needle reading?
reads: 245 °
